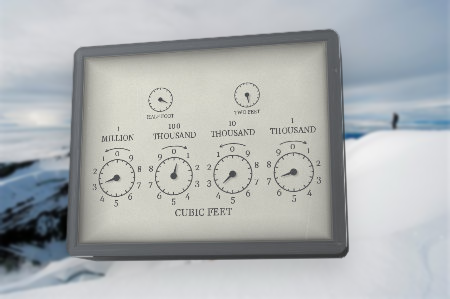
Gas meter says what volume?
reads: 303700 ft³
